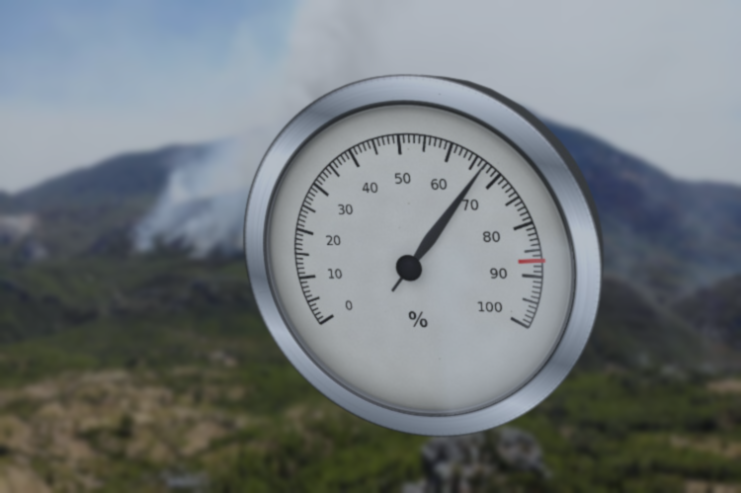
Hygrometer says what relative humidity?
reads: 67 %
